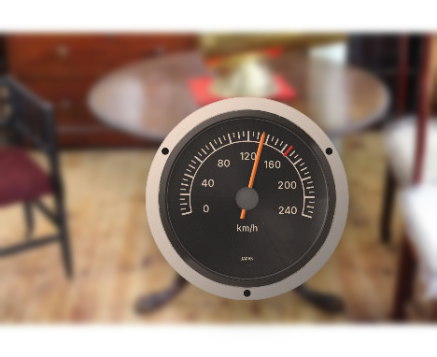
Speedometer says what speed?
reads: 135 km/h
